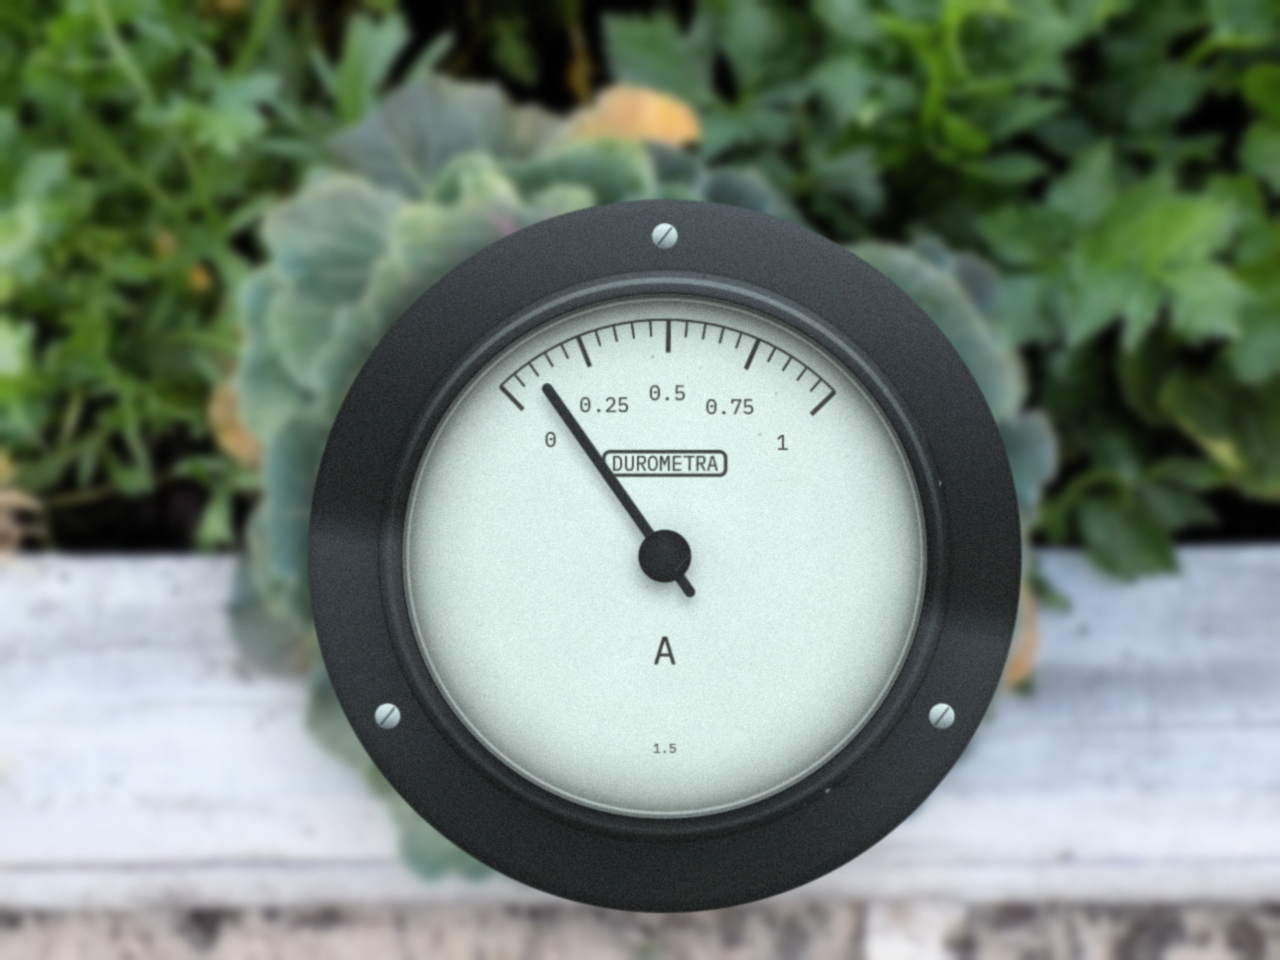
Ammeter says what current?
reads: 0.1 A
